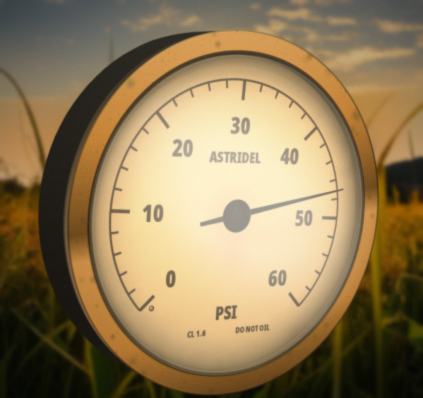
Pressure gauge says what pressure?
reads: 47 psi
